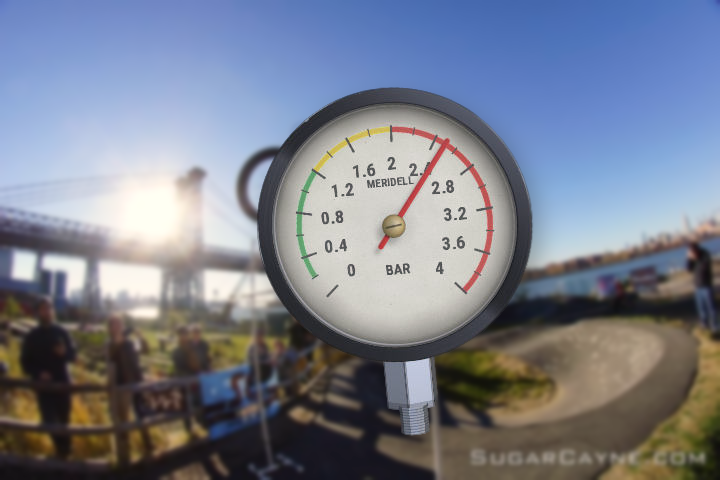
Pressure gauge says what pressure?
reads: 2.5 bar
